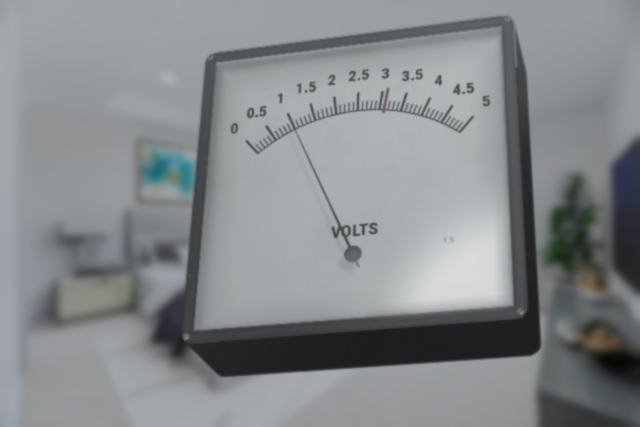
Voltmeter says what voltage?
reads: 1 V
